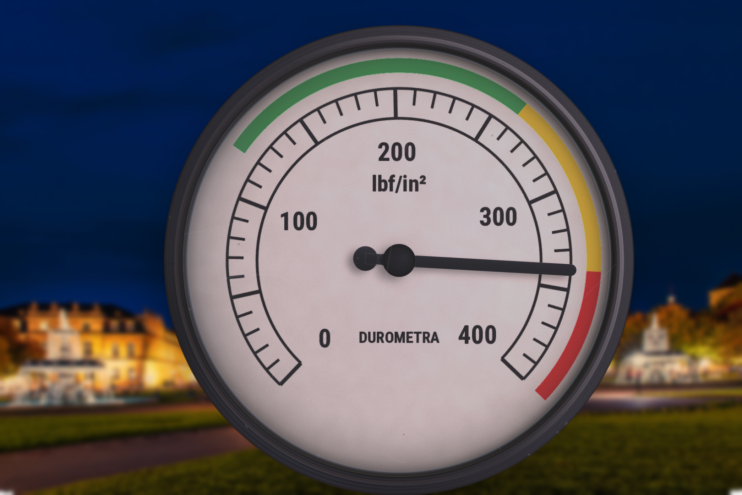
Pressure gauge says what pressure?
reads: 340 psi
